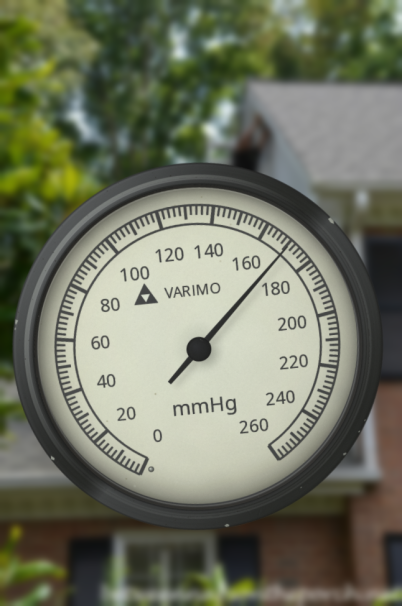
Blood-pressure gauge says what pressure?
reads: 170 mmHg
